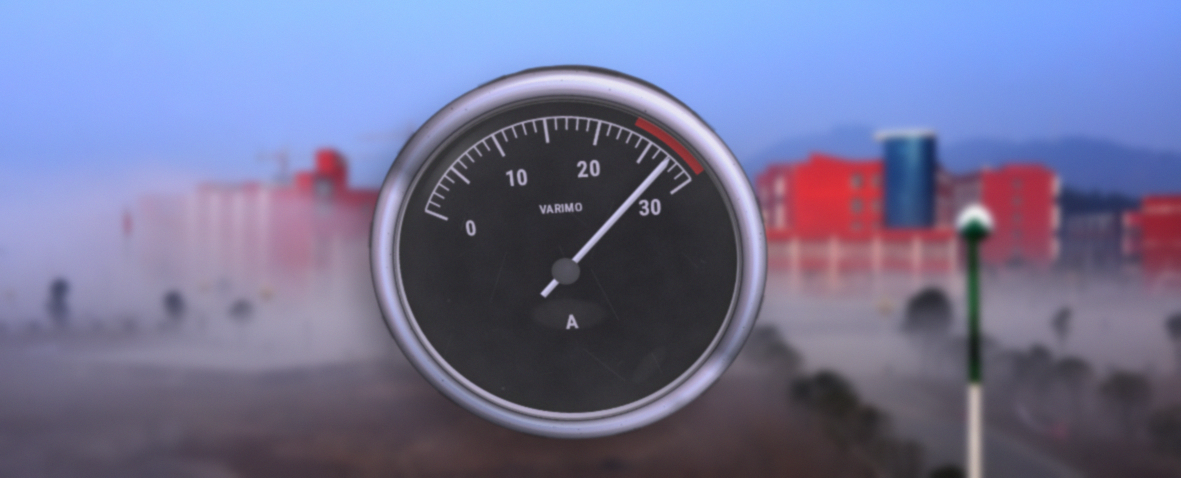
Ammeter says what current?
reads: 27 A
